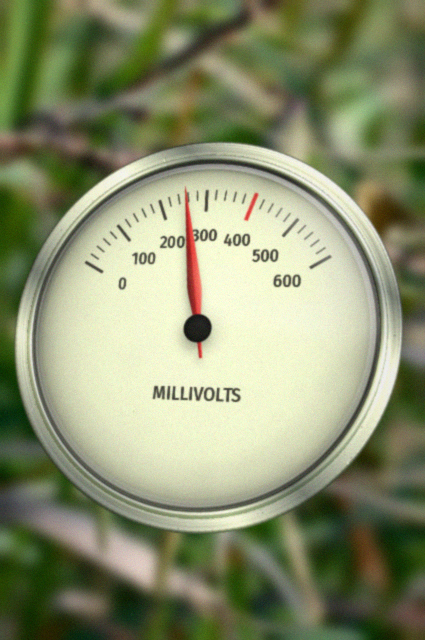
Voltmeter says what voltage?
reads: 260 mV
